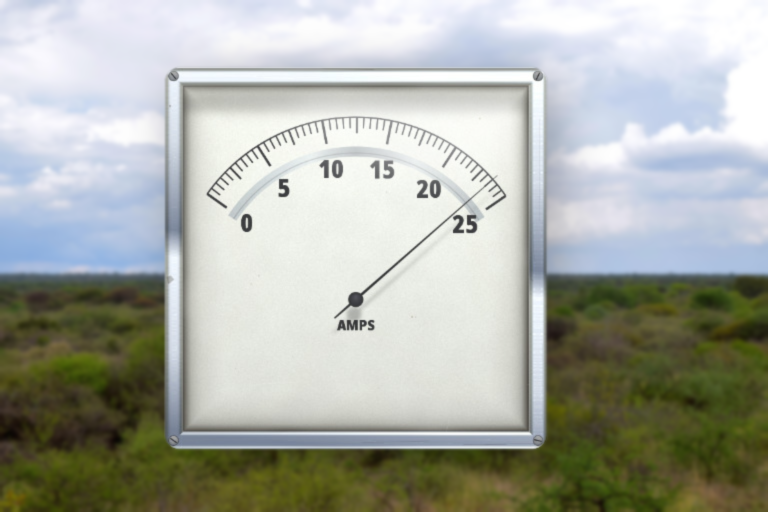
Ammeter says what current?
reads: 23.5 A
